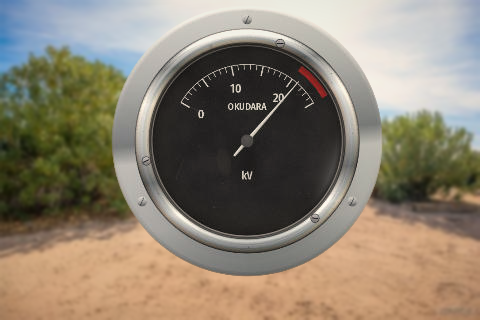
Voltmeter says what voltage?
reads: 21 kV
